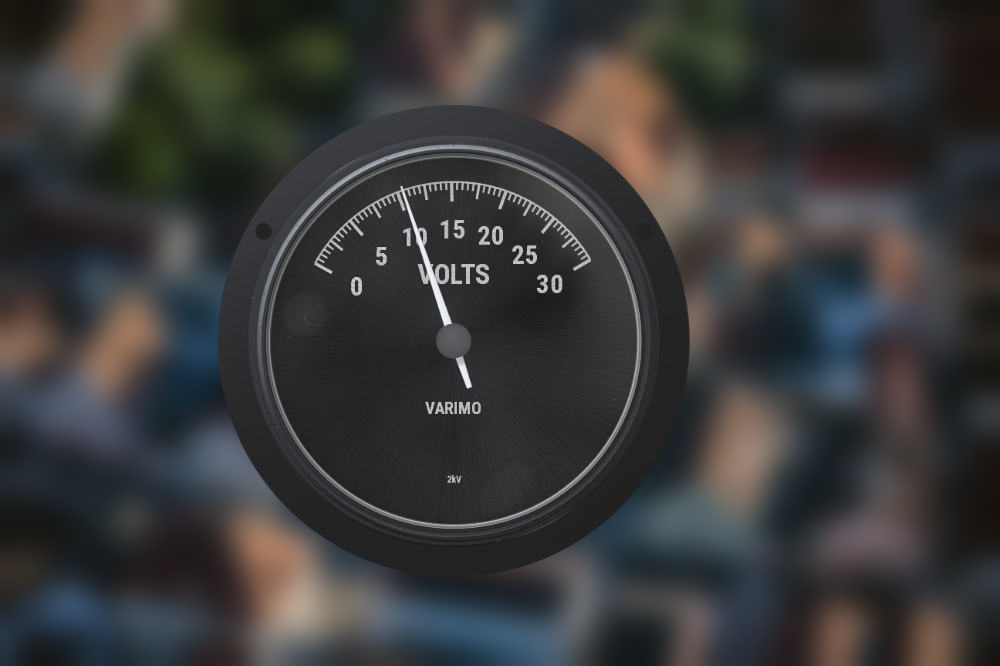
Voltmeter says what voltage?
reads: 10.5 V
